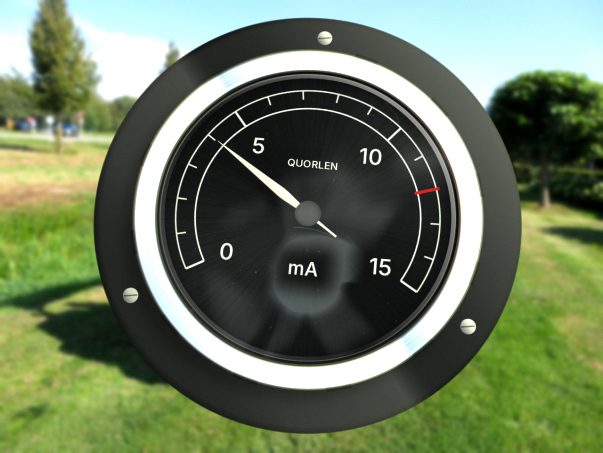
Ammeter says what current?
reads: 4 mA
